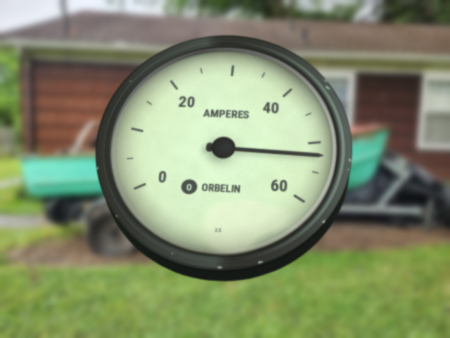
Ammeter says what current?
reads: 52.5 A
